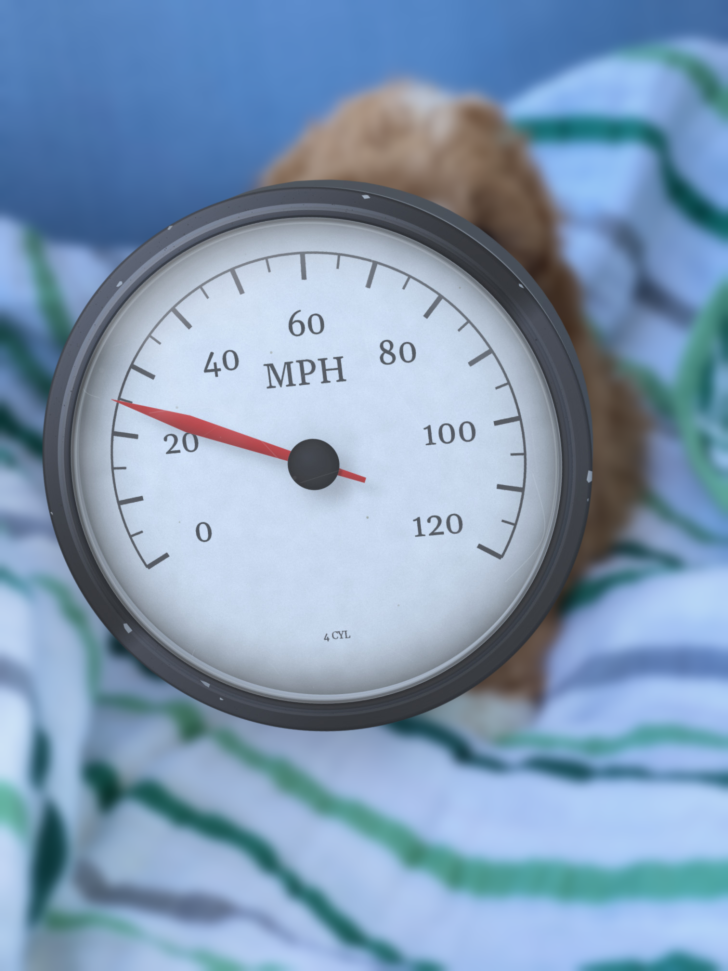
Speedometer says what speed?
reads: 25 mph
